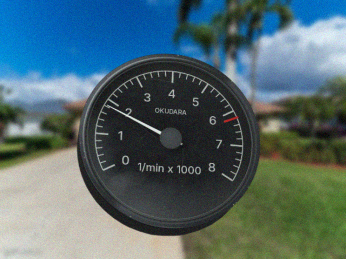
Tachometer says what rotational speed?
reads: 1800 rpm
